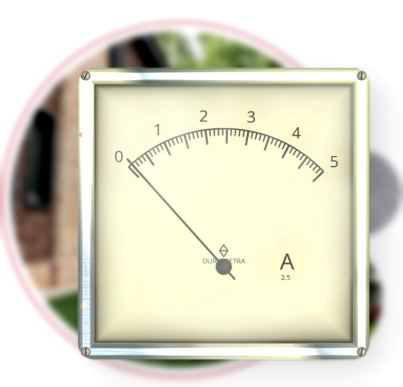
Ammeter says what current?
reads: 0.1 A
